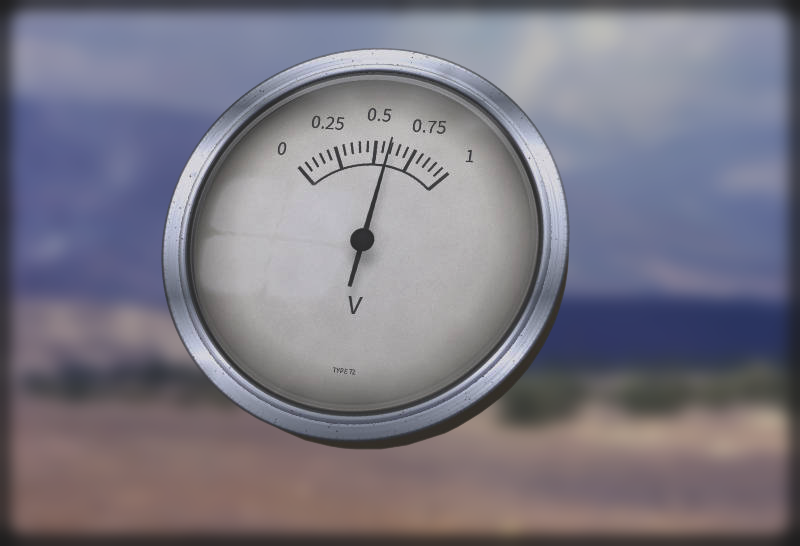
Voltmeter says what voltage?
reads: 0.6 V
